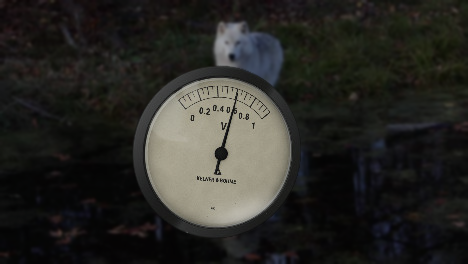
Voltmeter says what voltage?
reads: 0.6 V
